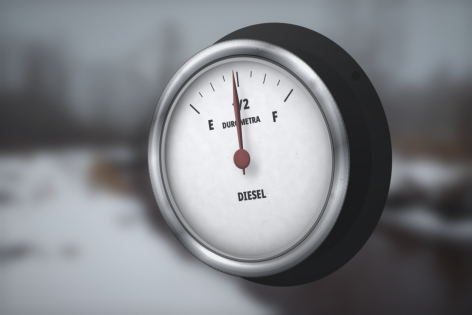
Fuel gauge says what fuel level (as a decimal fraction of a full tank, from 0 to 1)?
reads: 0.5
